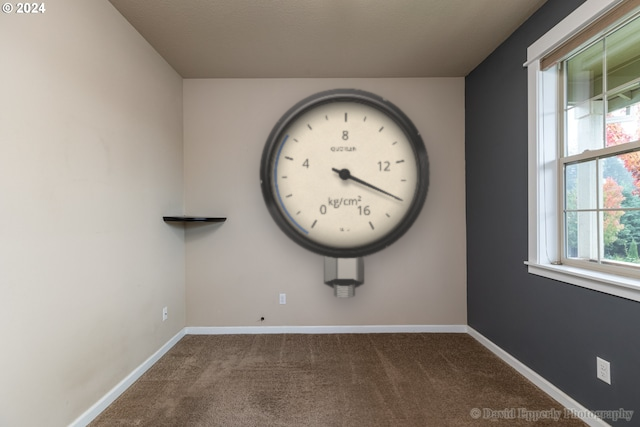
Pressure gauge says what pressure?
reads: 14 kg/cm²
